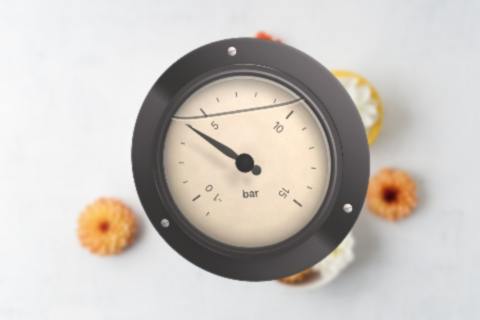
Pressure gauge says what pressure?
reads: 4 bar
